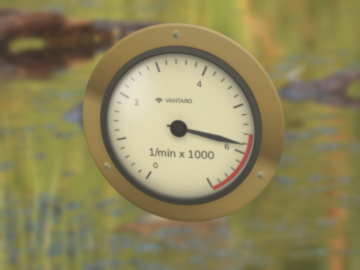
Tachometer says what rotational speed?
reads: 5800 rpm
